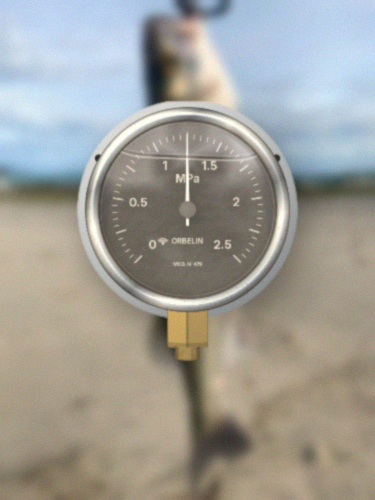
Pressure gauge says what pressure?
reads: 1.25 MPa
